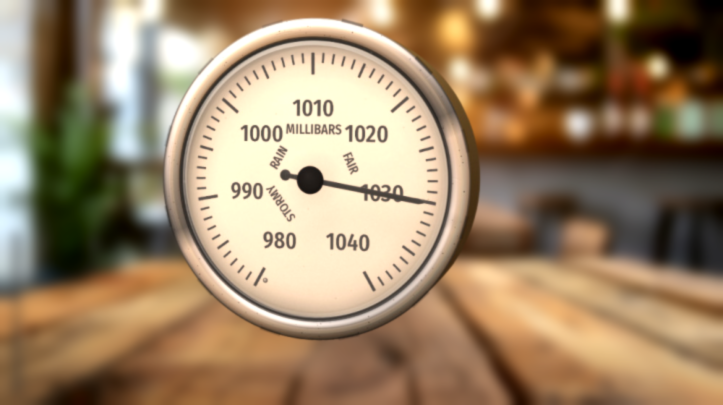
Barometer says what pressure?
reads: 1030 mbar
